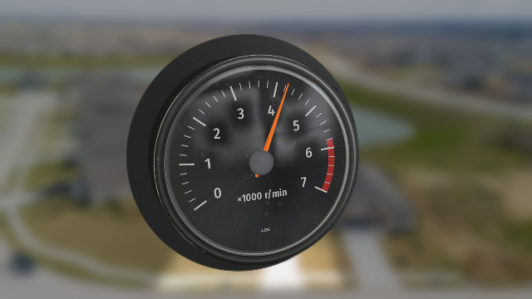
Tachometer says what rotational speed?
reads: 4200 rpm
